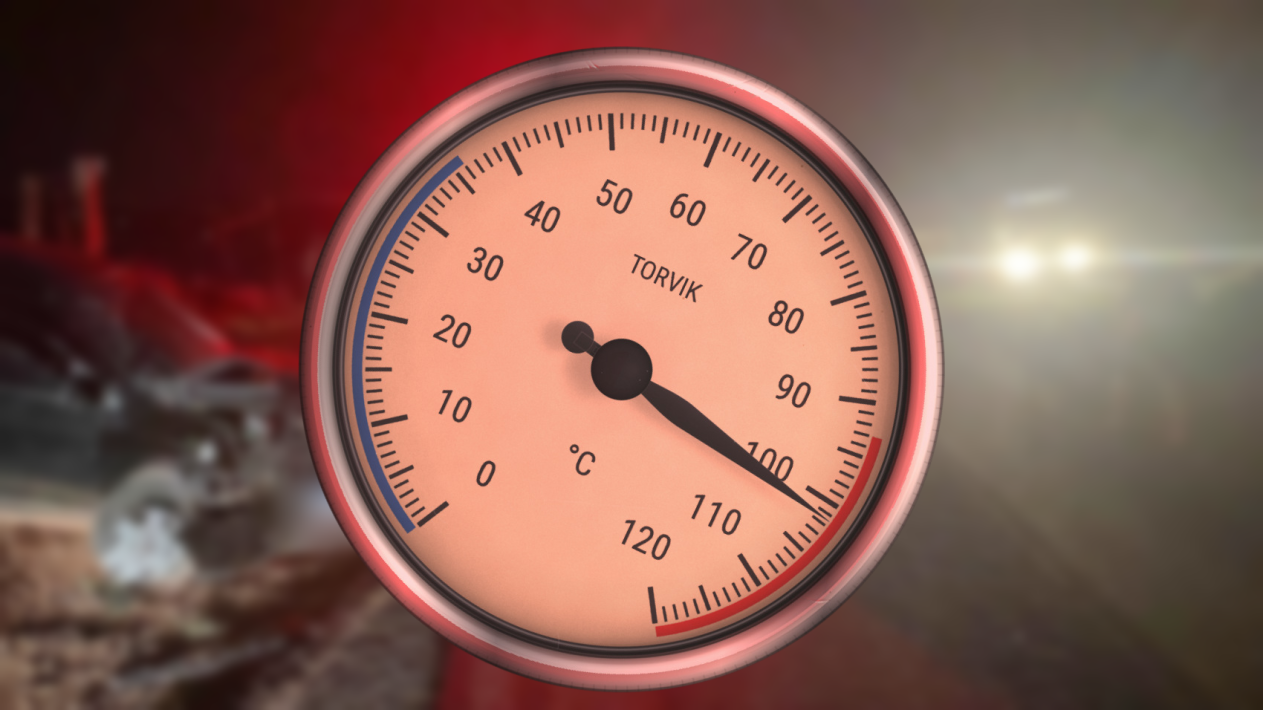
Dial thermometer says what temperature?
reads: 101.5 °C
